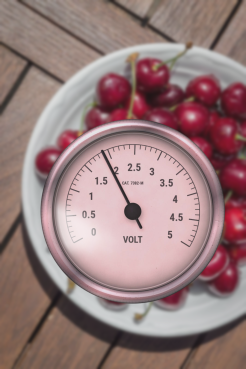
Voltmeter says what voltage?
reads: 1.9 V
